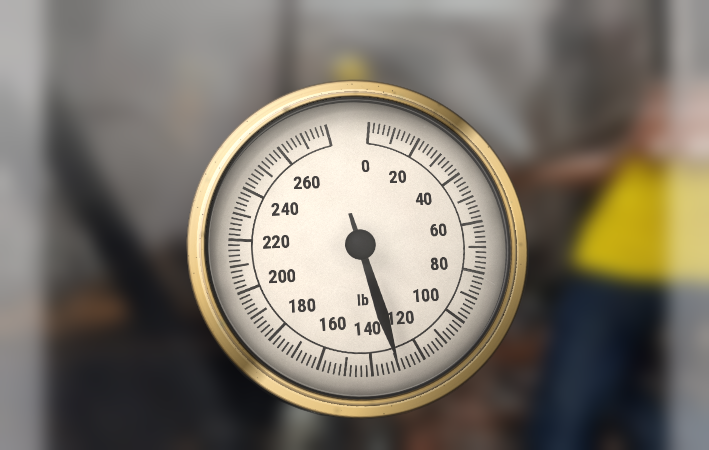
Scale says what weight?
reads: 130 lb
